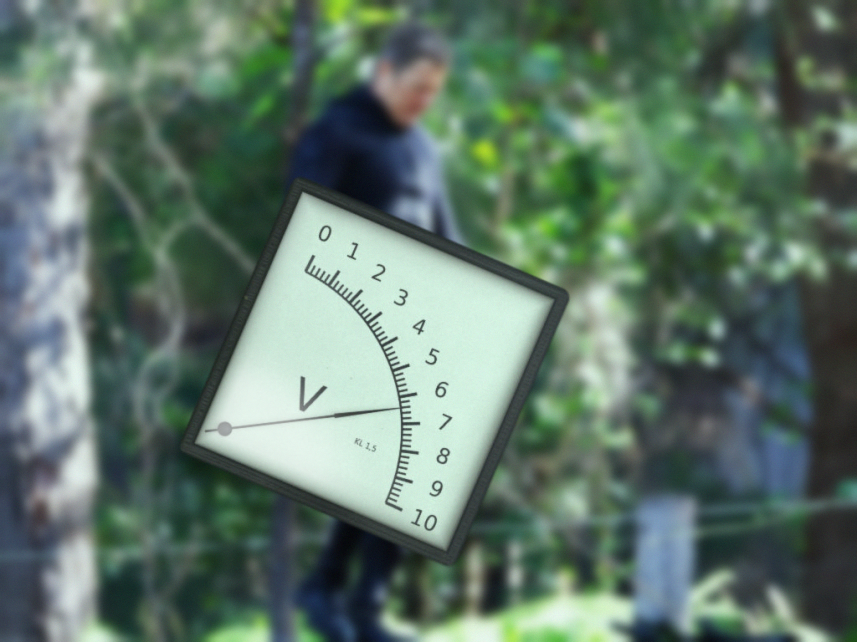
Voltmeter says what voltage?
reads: 6.4 V
